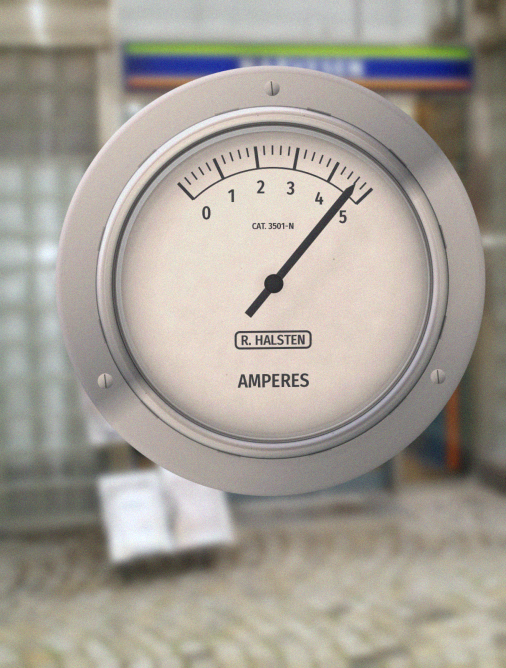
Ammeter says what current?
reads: 4.6 A
